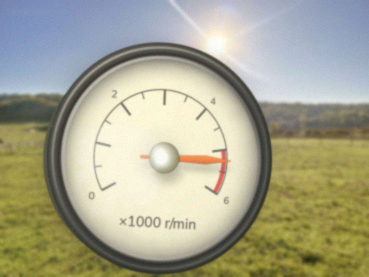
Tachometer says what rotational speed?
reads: 5250 rpm
